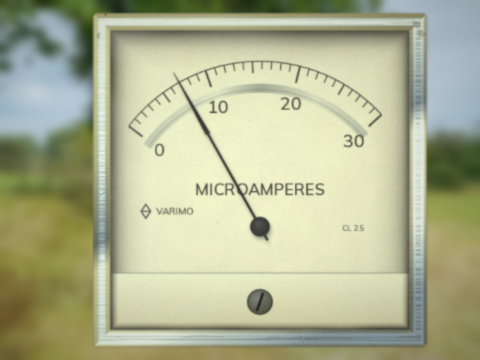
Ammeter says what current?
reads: 7 µA
